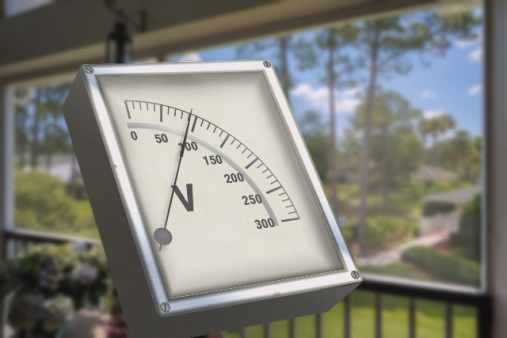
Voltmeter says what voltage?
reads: 90 V
